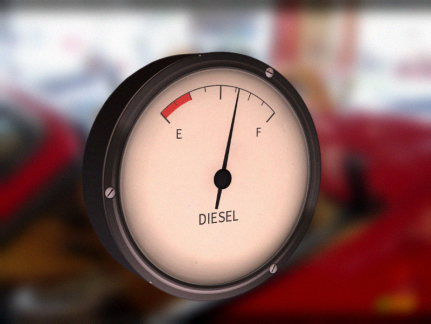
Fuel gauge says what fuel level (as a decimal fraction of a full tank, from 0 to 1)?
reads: 0.625
